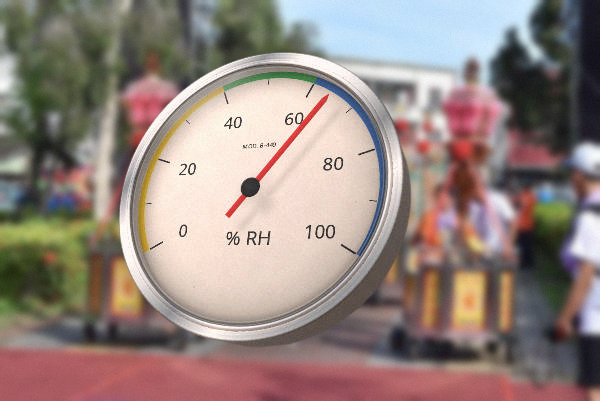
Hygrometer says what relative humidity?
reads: 65 %
